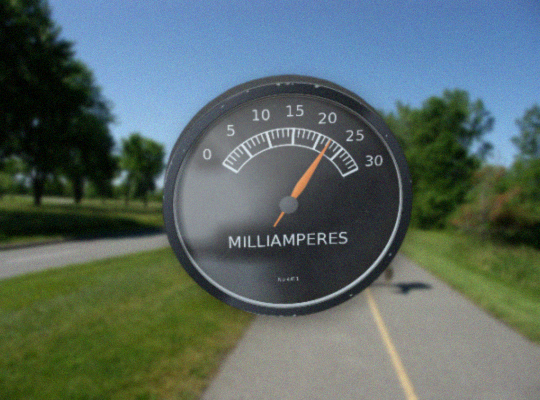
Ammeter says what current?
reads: 22 mA
